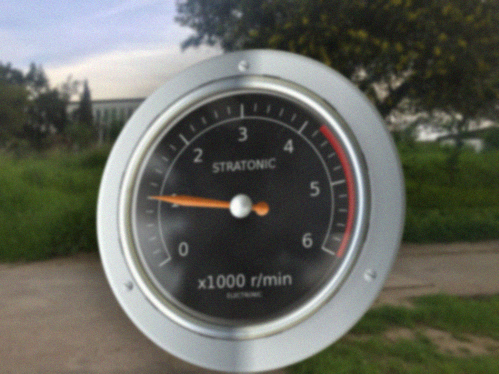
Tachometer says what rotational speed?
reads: 1000 rpm
